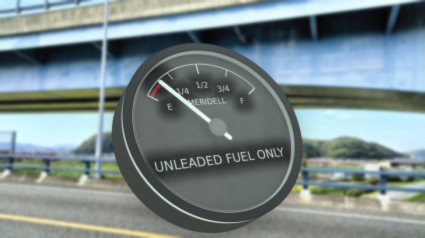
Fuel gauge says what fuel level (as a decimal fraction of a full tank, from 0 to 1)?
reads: 0.125
